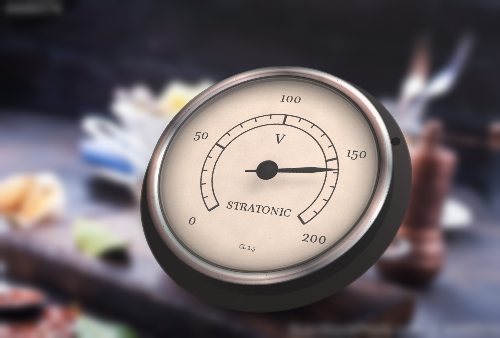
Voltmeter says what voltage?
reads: 160 V
